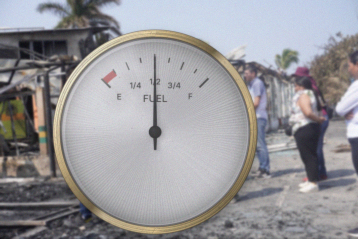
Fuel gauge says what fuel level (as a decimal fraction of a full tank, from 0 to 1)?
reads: 0.5
